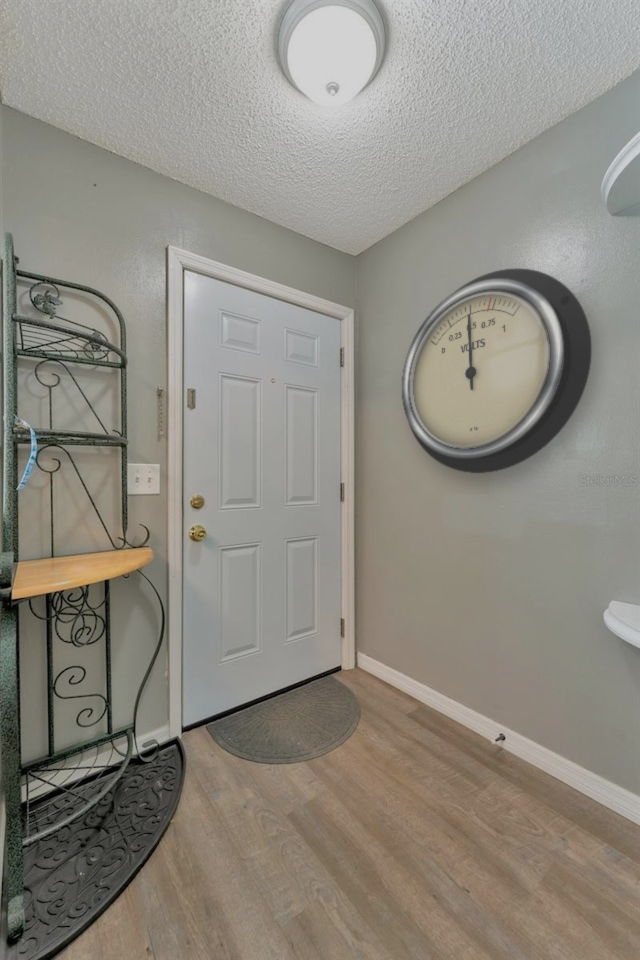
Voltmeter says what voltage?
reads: 0.5 V
